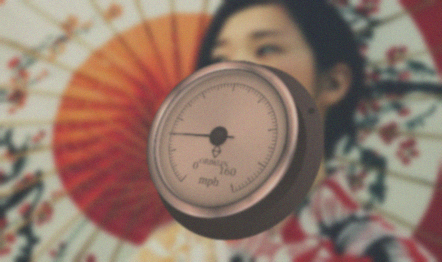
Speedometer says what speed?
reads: 30 mph
